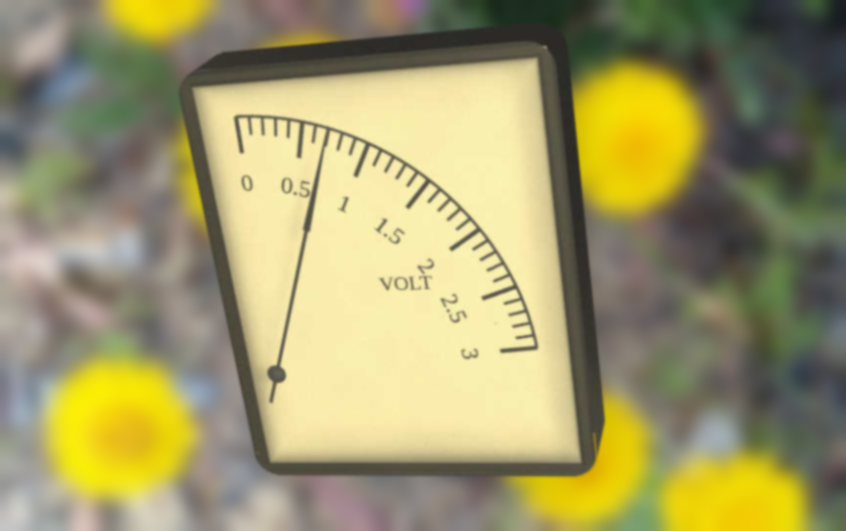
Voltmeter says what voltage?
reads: 0.7 V
